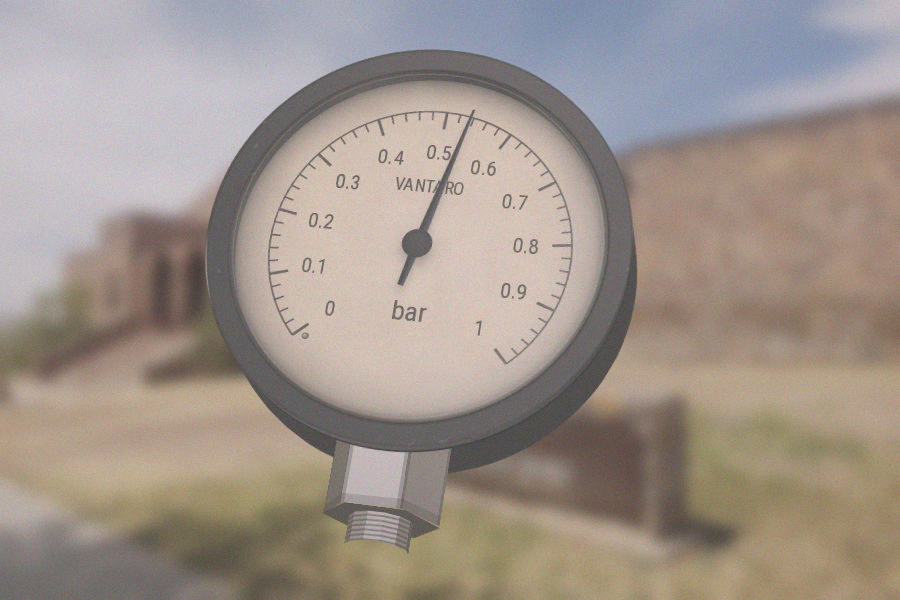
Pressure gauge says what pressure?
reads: 0.54 bar
